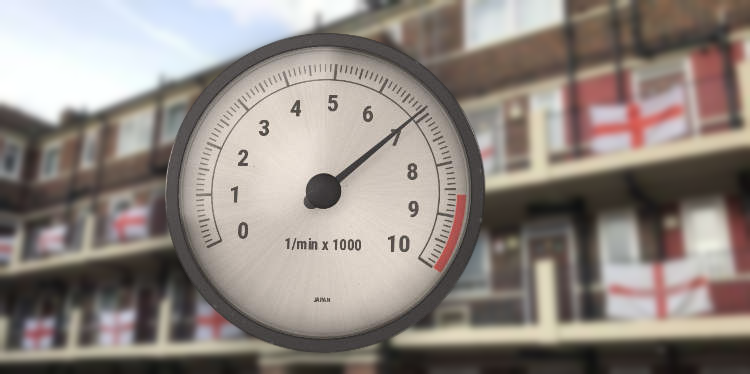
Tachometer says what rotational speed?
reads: 6900 rpm
